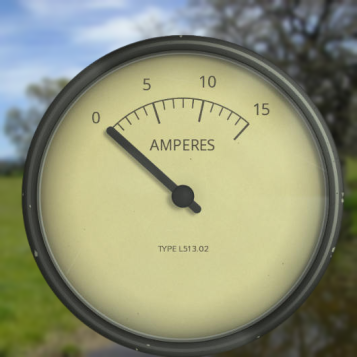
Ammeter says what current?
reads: 0 A
